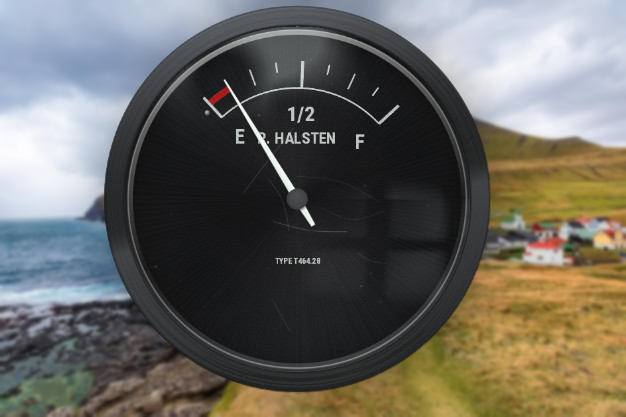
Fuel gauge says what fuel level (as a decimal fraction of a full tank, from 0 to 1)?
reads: 0.125
